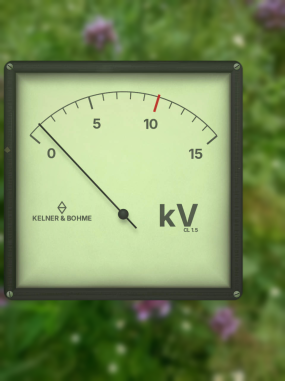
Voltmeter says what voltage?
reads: 1 kV
